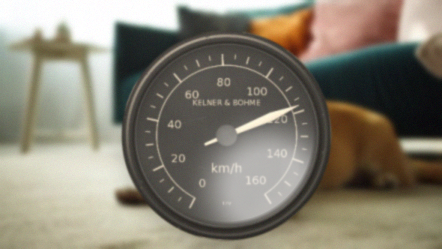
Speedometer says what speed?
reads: 117.5 km/h
